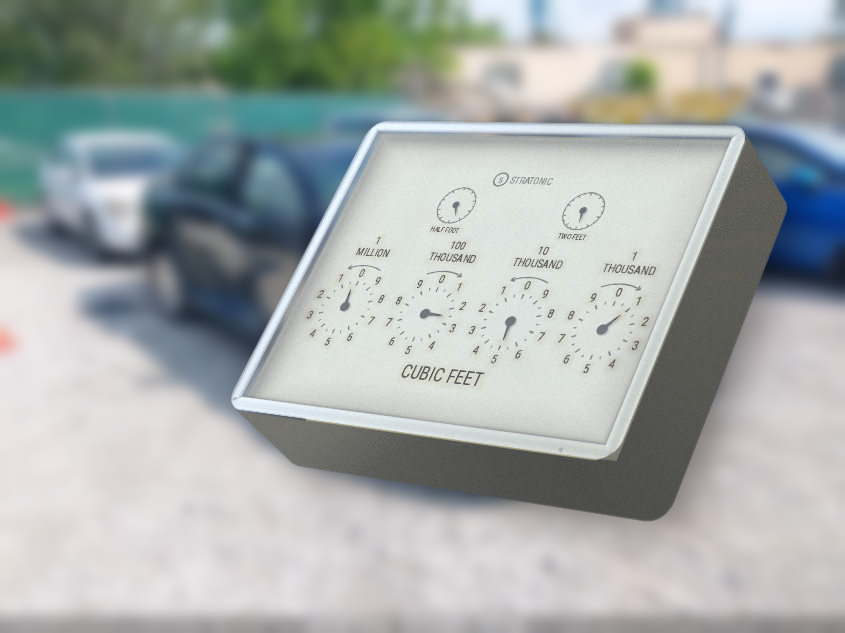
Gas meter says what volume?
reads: 25100 ft³
